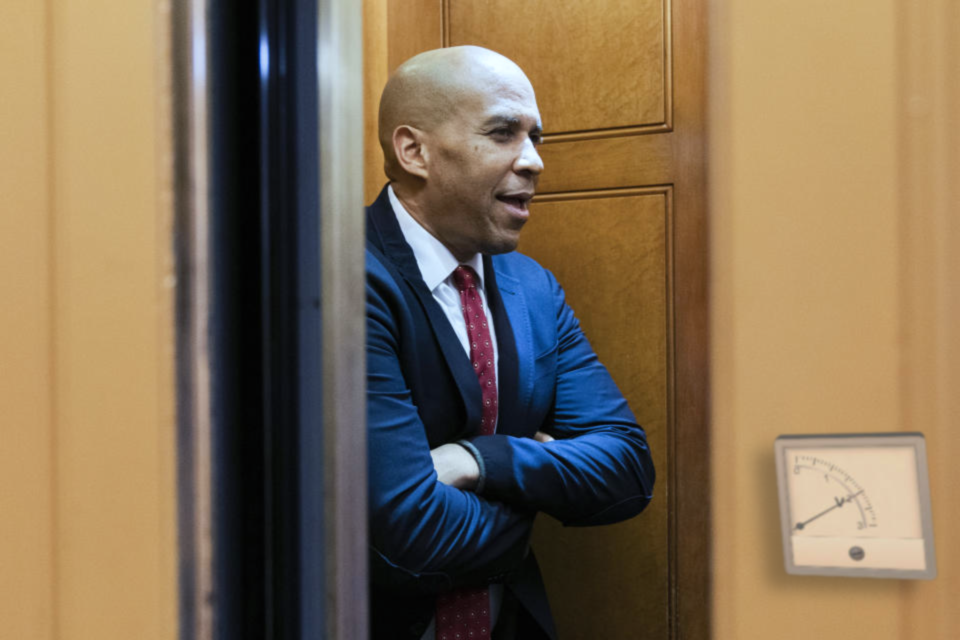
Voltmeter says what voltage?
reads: 2 V
